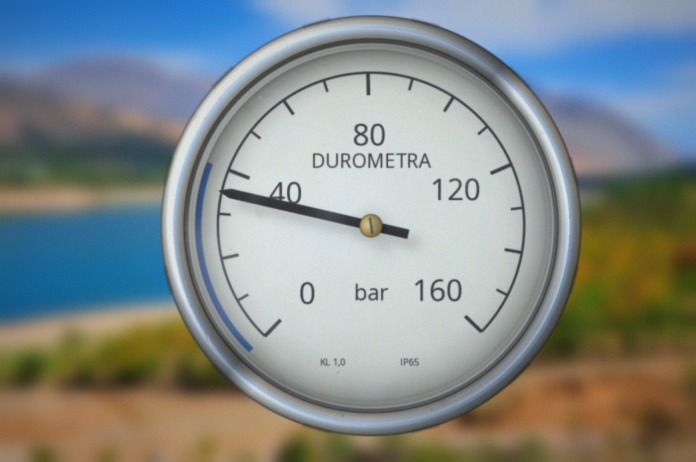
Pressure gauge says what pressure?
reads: 35 bar
